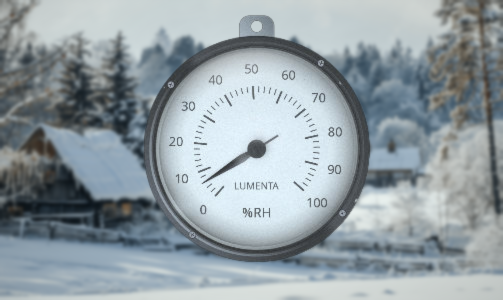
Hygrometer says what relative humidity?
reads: 6 %
